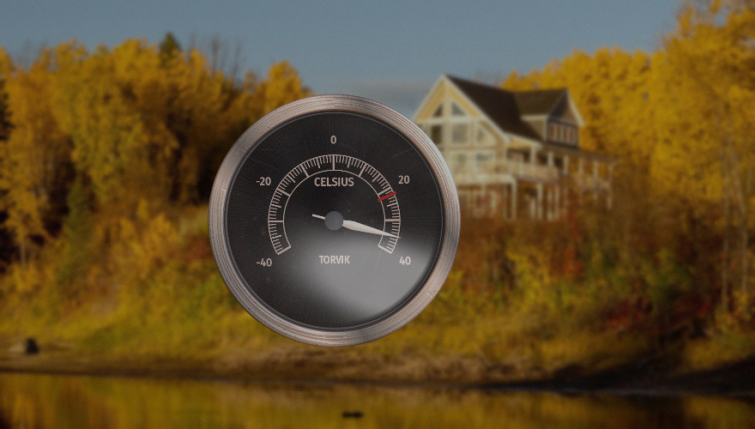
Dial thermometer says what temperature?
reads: 35 °C
